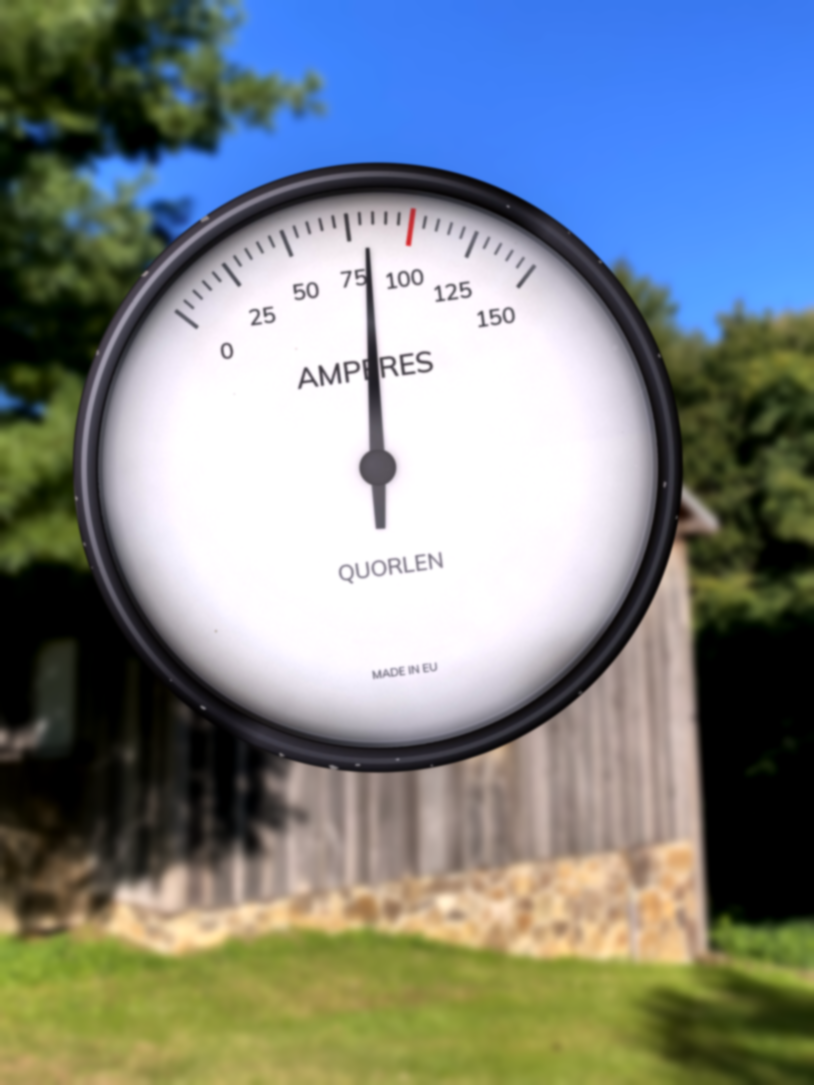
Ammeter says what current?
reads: 82.5 A
